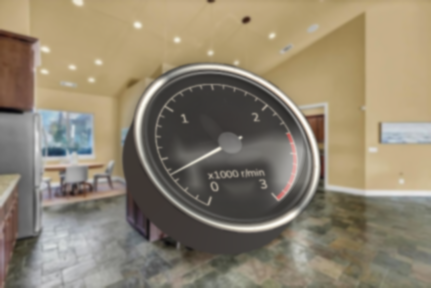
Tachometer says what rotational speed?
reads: 350 rpm
